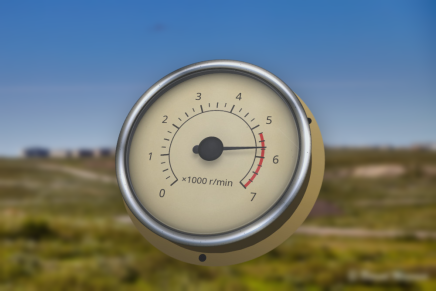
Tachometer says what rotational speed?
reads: 5750 rpm
